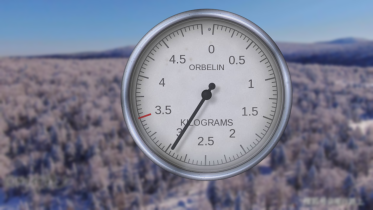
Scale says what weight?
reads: 2.95 kg
